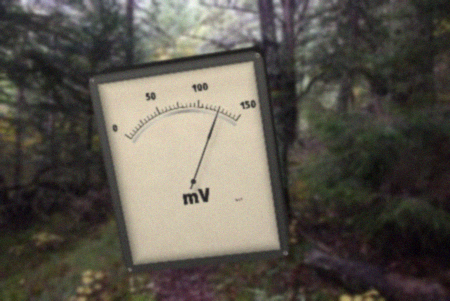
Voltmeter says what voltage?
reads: 125 mV
